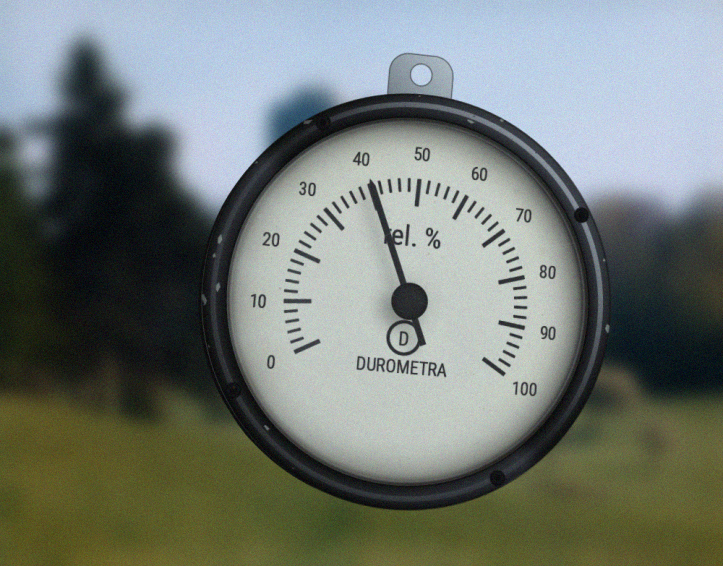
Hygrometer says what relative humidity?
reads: 40 %
